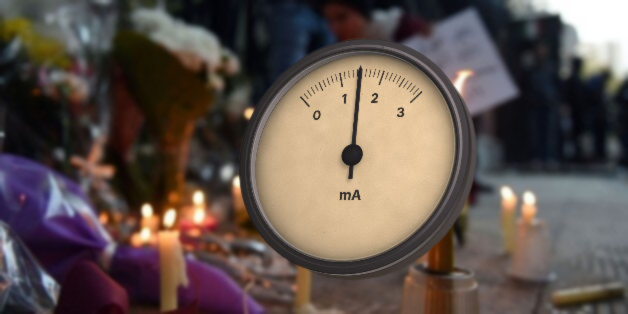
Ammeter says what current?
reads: 1.5 mA
